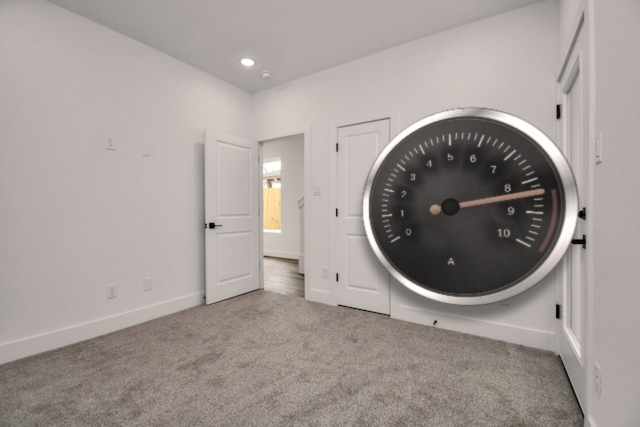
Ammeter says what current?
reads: 8.4 A
